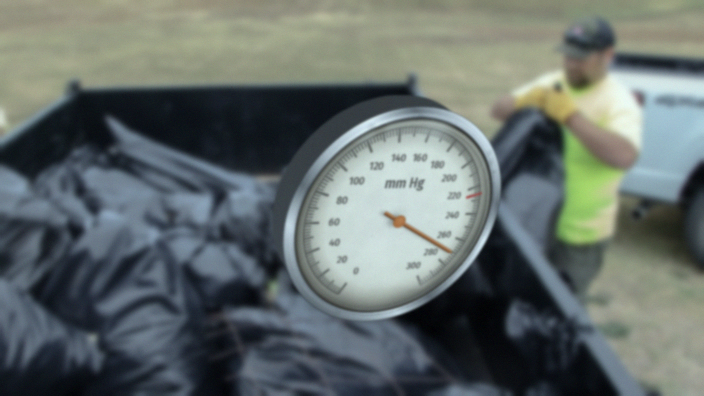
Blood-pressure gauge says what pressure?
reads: 270 mmHg
